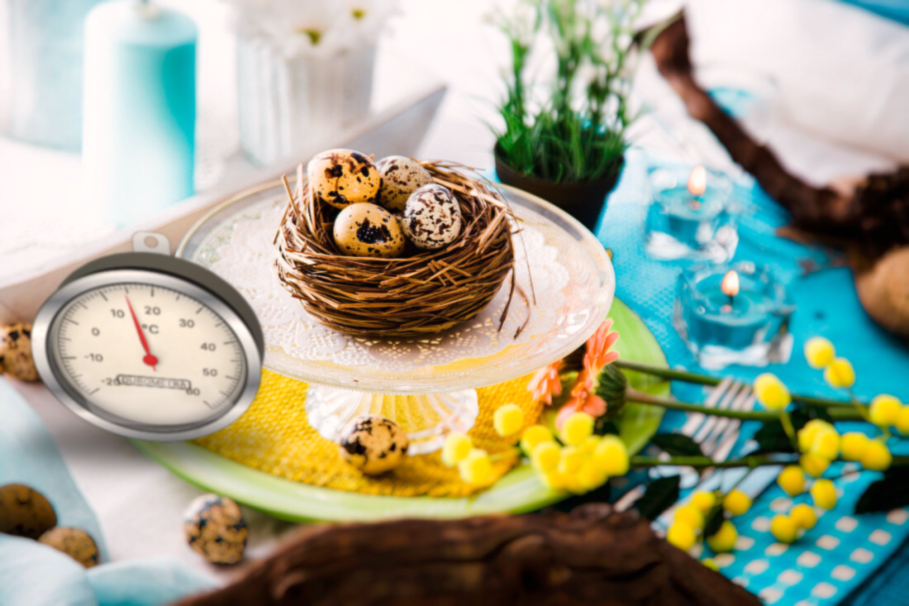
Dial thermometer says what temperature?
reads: 15 °C
